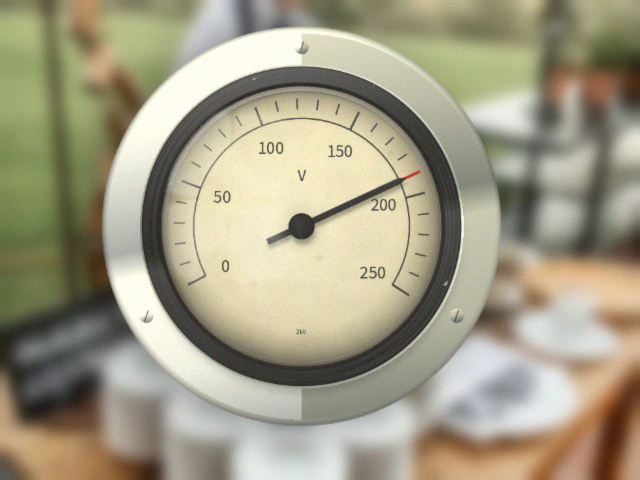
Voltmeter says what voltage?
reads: 190 V
